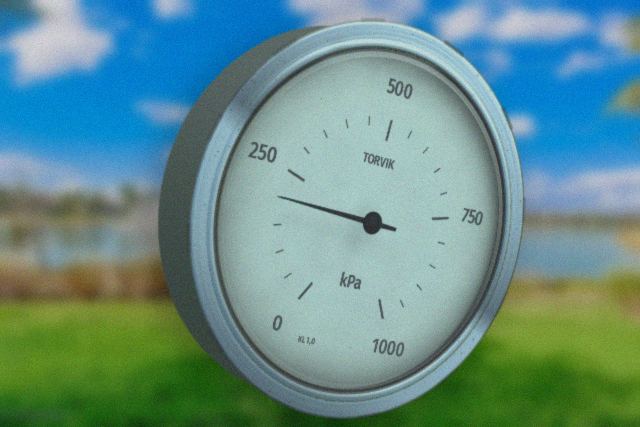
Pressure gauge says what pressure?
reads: 200 kPa
